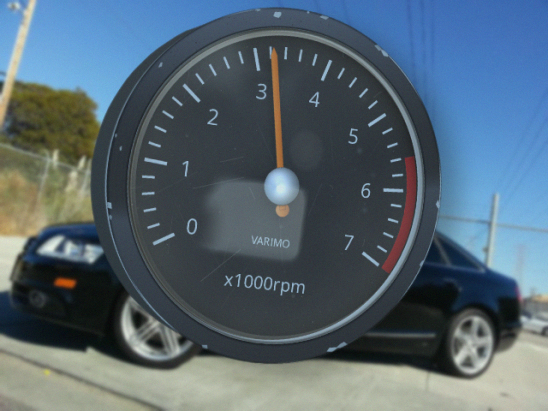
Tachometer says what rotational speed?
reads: 3200 rpm
